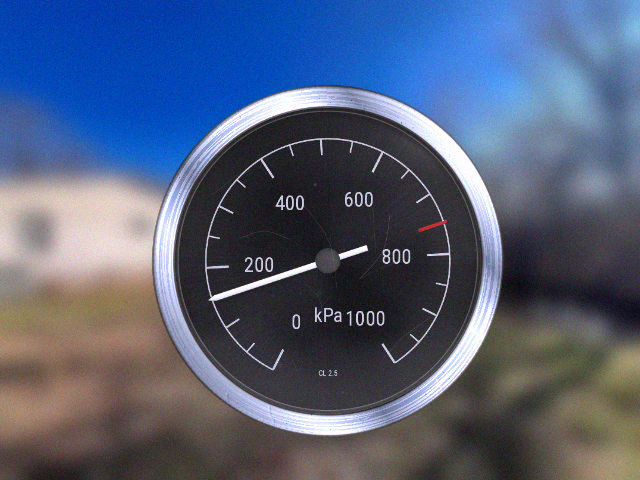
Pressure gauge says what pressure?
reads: 150 kPa
